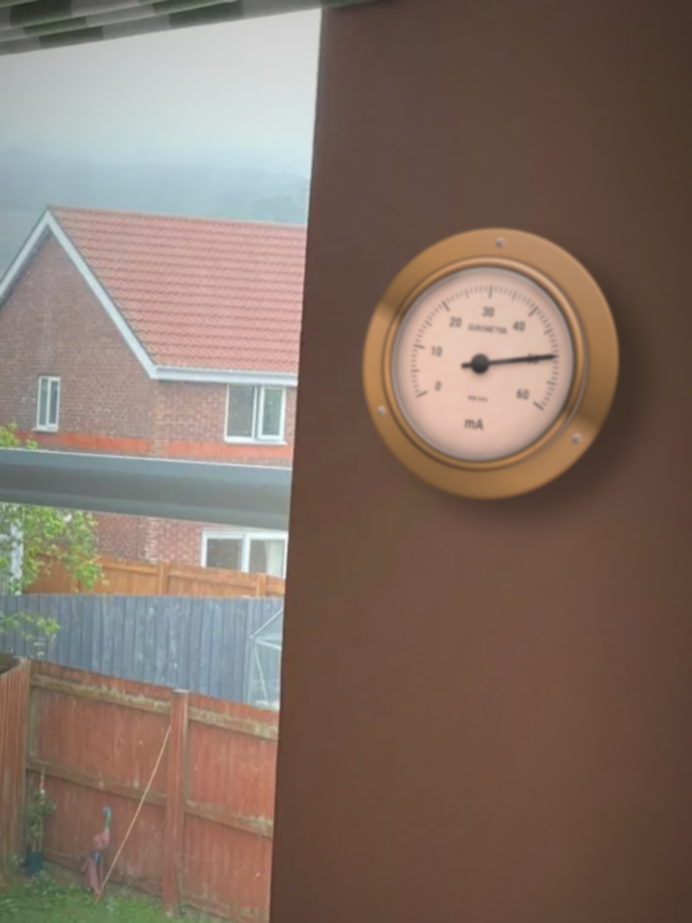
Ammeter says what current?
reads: 50 mA
